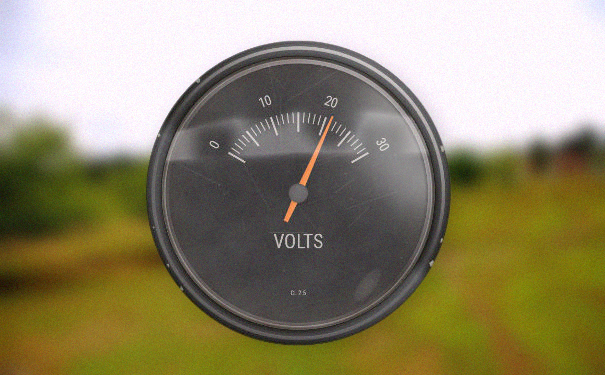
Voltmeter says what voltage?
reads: 21 V
